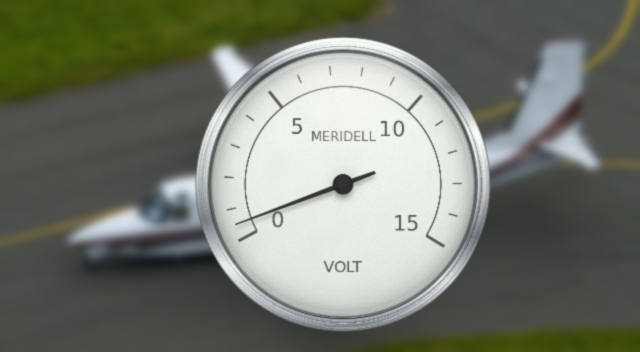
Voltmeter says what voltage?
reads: 0.5 V
